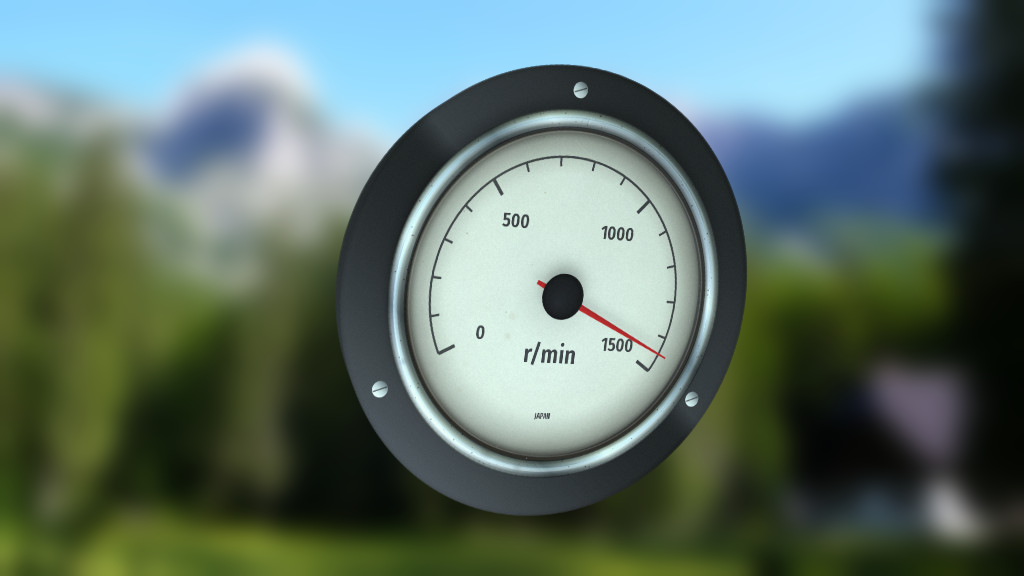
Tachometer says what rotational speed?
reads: 1450 rpm
